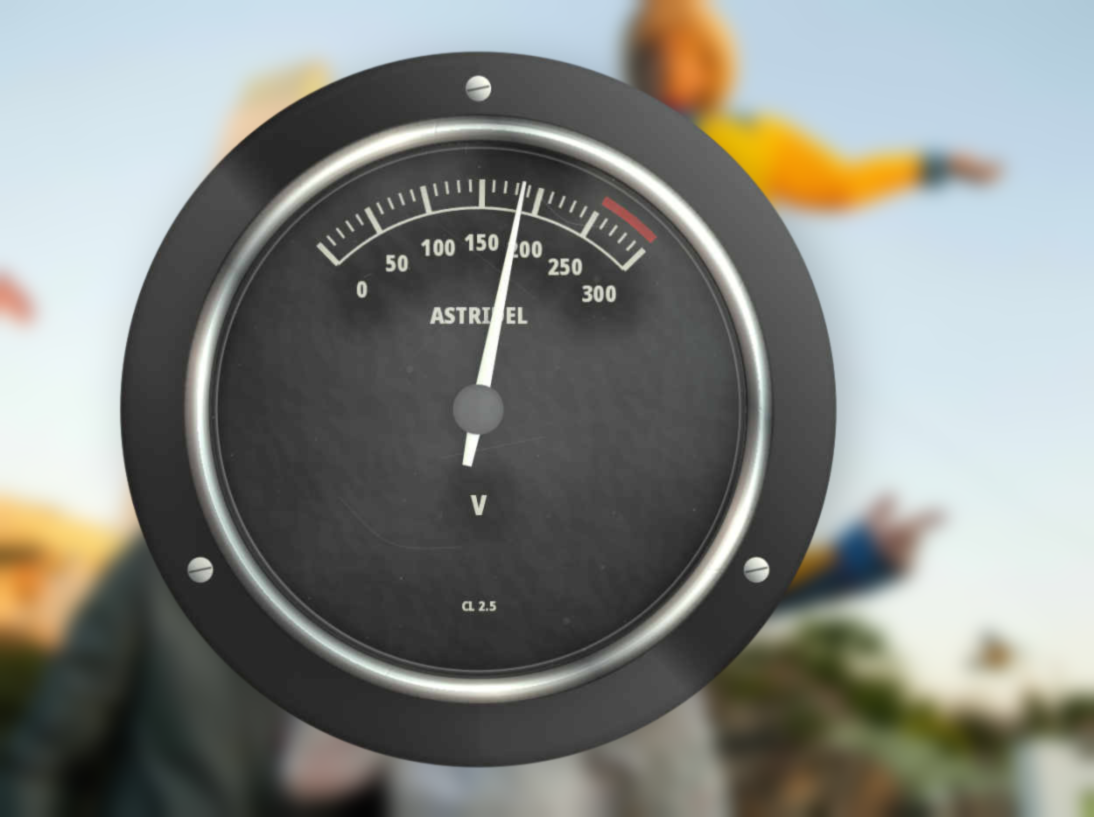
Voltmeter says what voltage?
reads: 185 V
